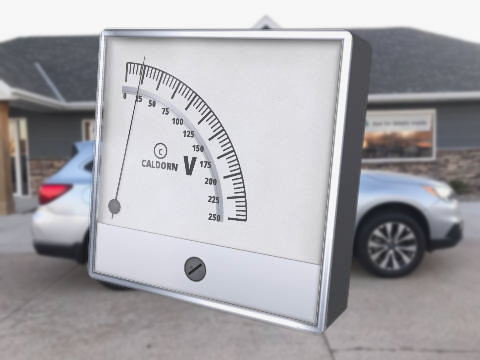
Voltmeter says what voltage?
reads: 25 V
